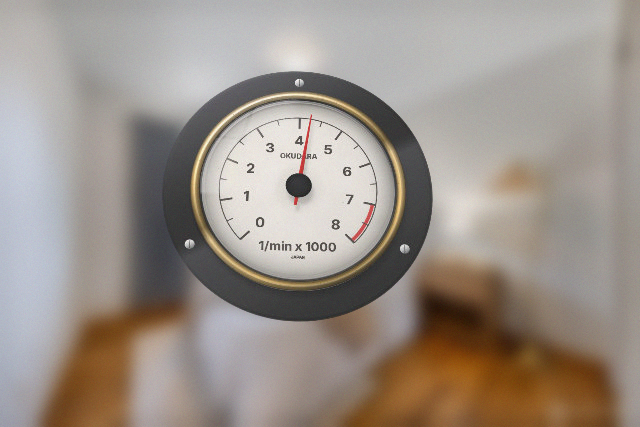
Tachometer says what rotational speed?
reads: 4250 rpm
